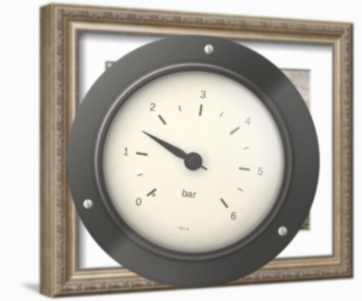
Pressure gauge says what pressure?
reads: 1.5 bar
